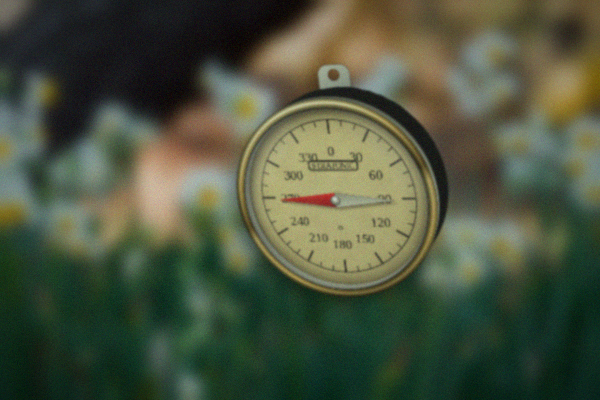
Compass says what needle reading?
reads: 270 °
